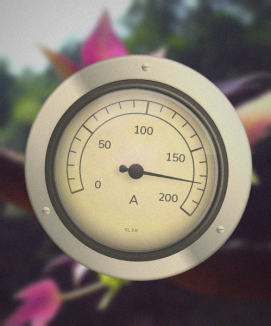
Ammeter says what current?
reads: 175 A
